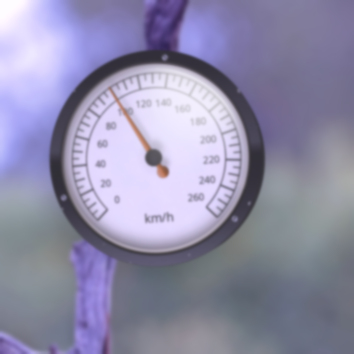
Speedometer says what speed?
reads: 100 km/h
